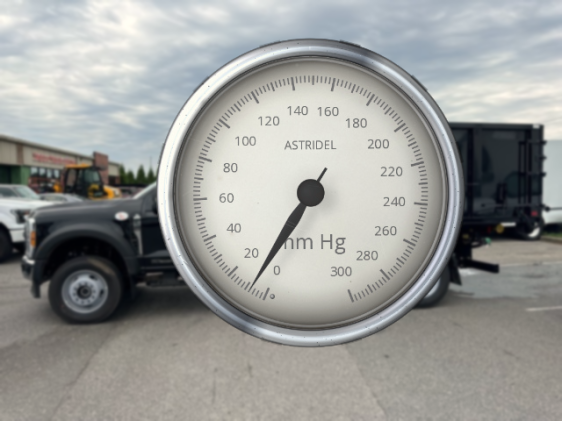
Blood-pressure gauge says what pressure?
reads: 8 mmHg
